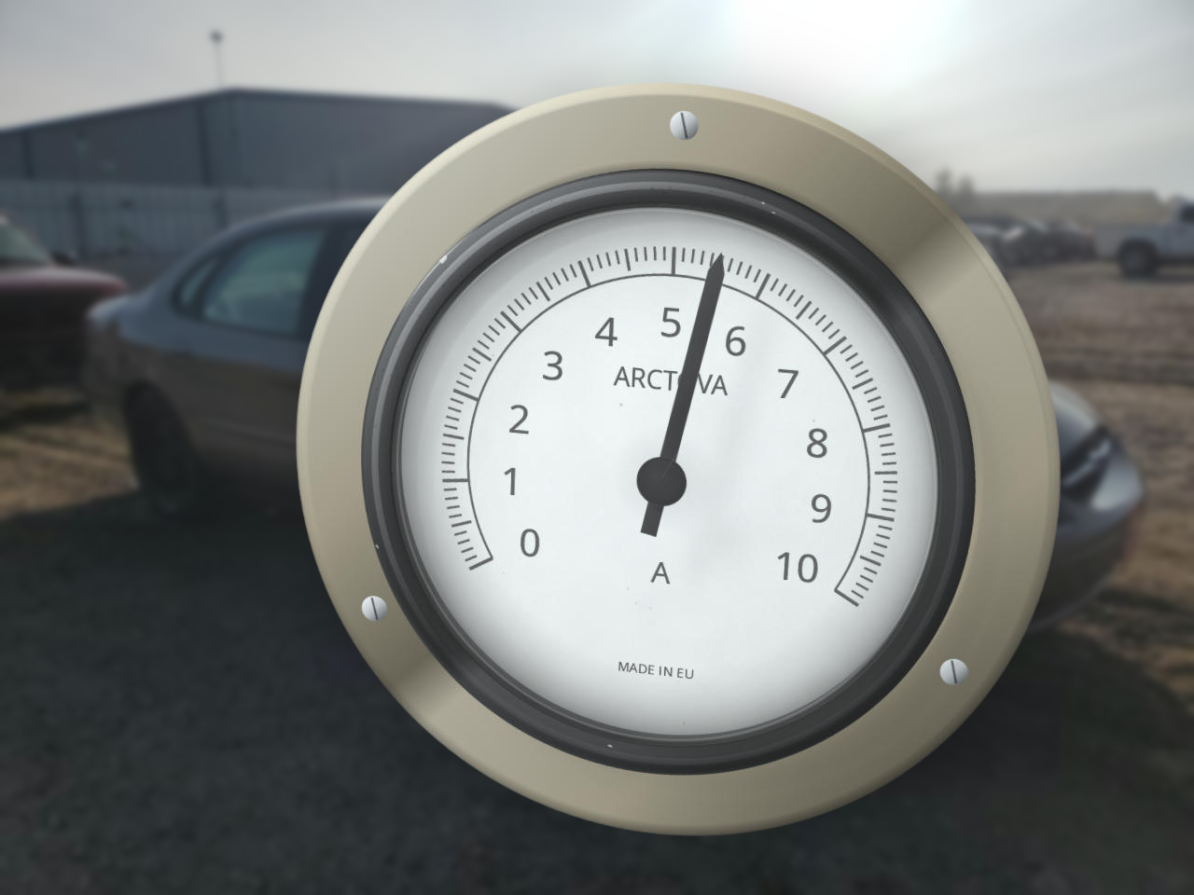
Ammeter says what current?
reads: 5.5 A
